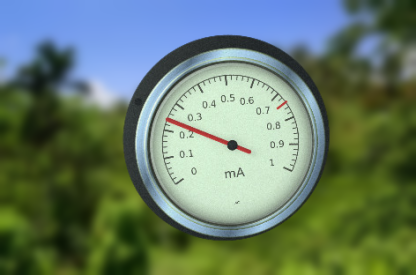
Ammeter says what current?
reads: 0.24 mA
